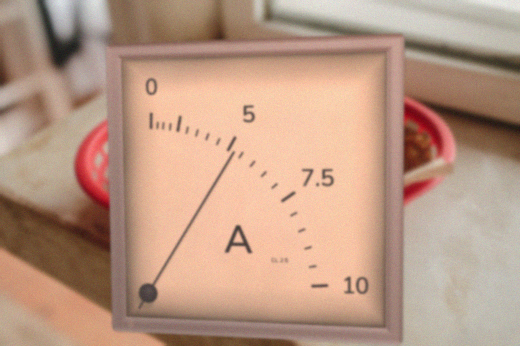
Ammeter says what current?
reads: 5.25 A
